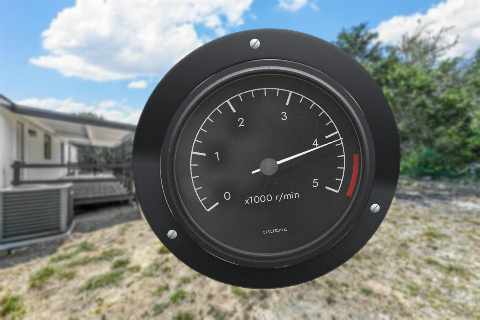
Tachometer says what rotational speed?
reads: 4100 rpm
